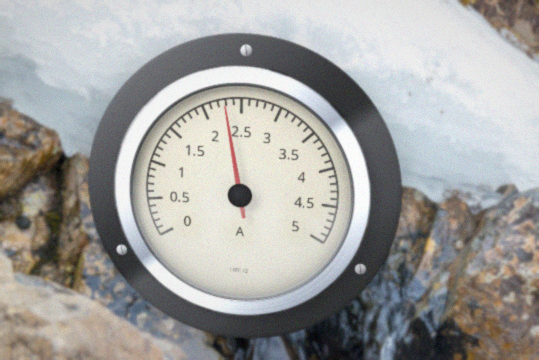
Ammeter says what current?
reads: 2.3 A
